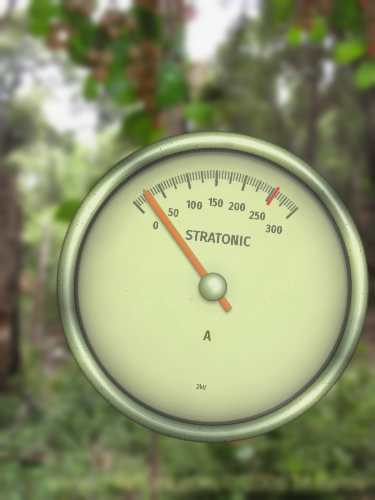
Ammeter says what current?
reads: 25 A
